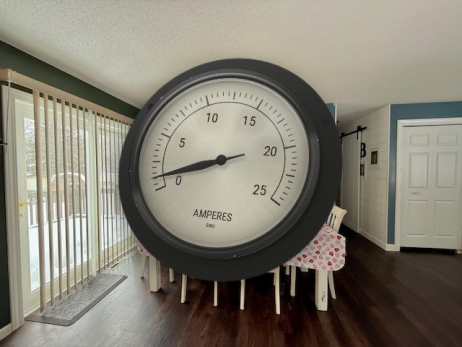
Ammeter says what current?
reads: 1 A
